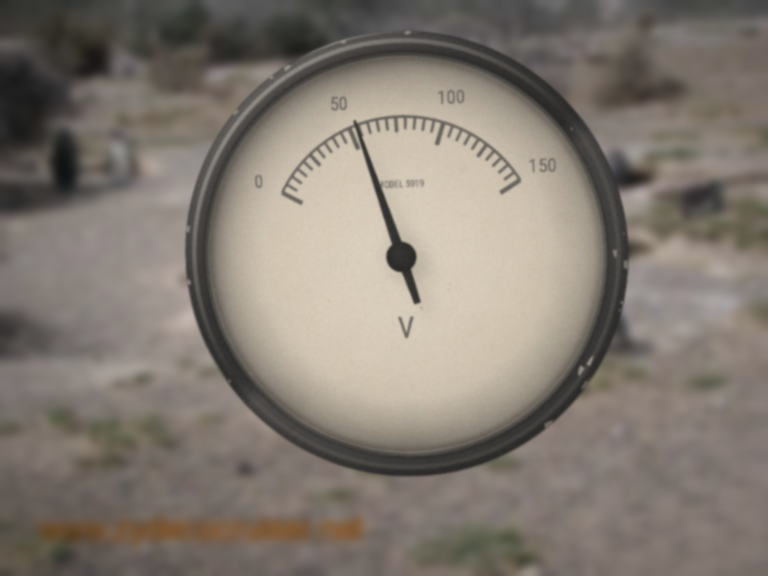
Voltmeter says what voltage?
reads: 55 V
